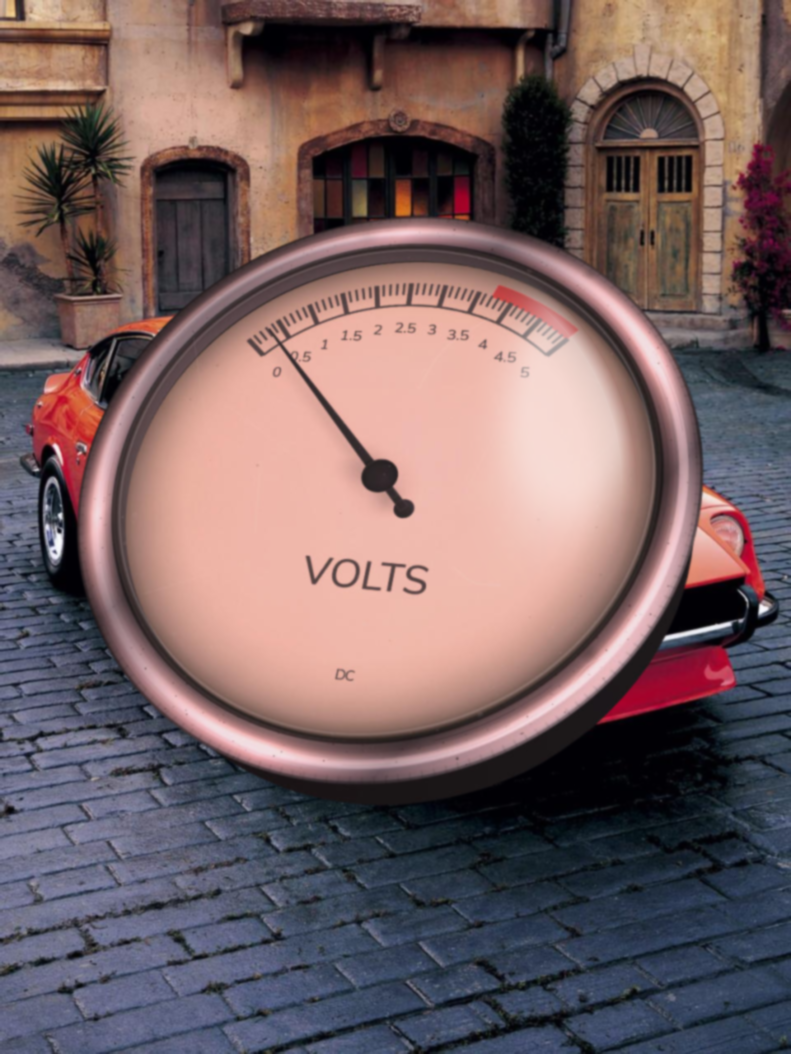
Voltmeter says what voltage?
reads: 0.3 V
